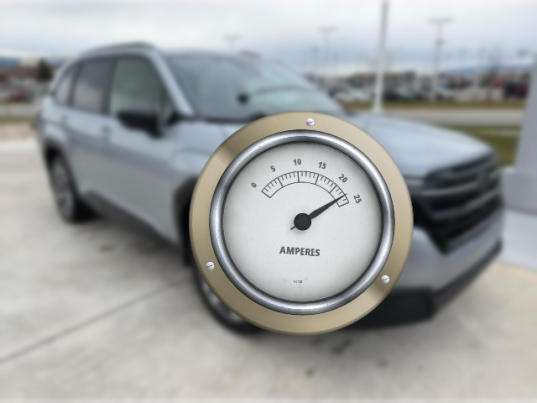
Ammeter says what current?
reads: 23 A
